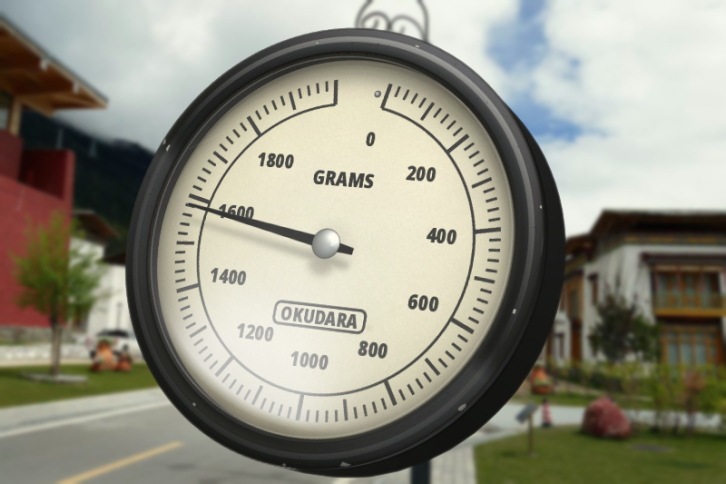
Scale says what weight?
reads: 1580 g
